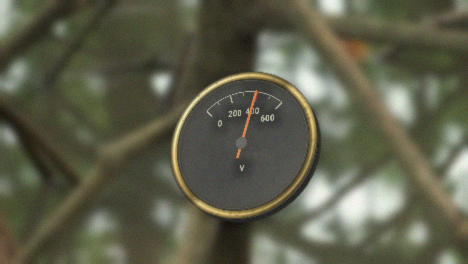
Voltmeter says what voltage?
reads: 400 V
